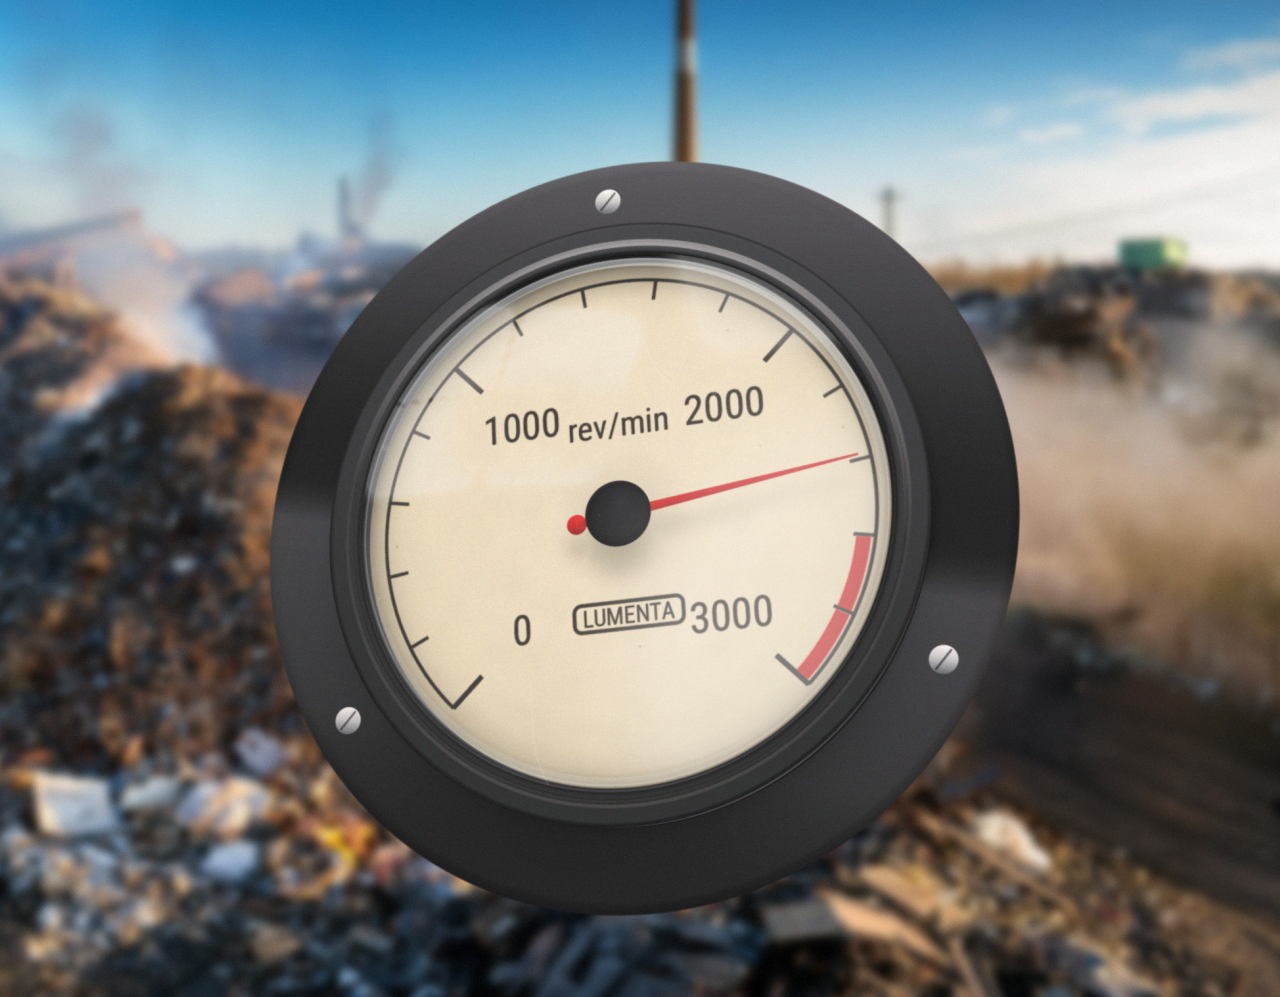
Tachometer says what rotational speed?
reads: 2400 rpm
